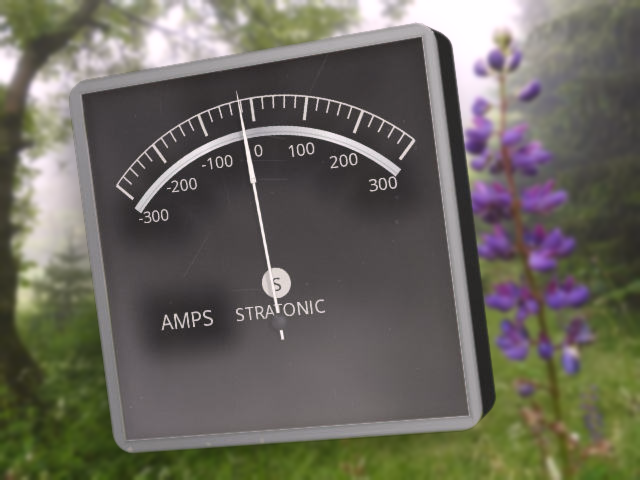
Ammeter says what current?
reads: -20 A
